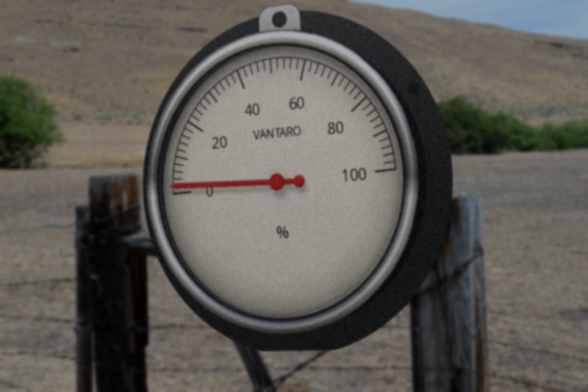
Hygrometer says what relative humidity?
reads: 2 %
